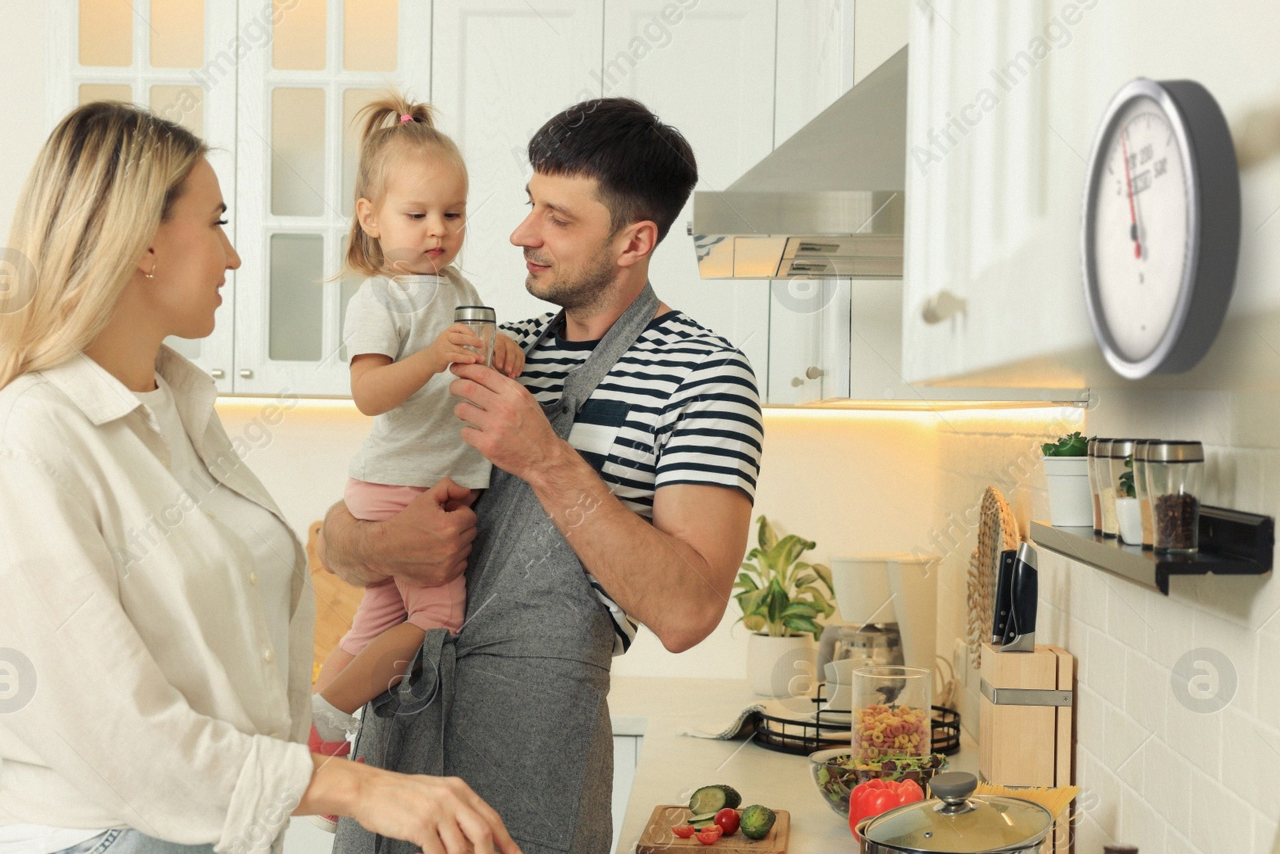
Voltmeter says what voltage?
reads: 100 V
